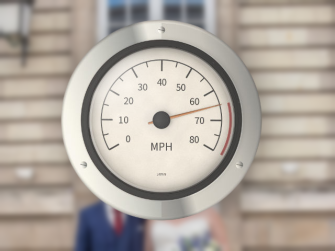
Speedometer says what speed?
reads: 65 mph
